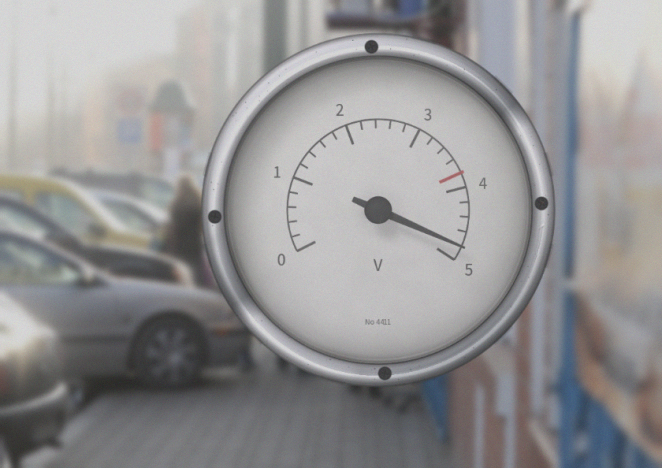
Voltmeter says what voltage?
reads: 4.8 V
